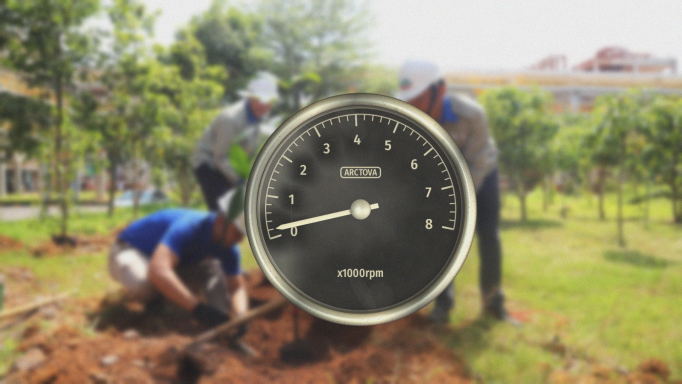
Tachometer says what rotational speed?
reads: 200 rpm
